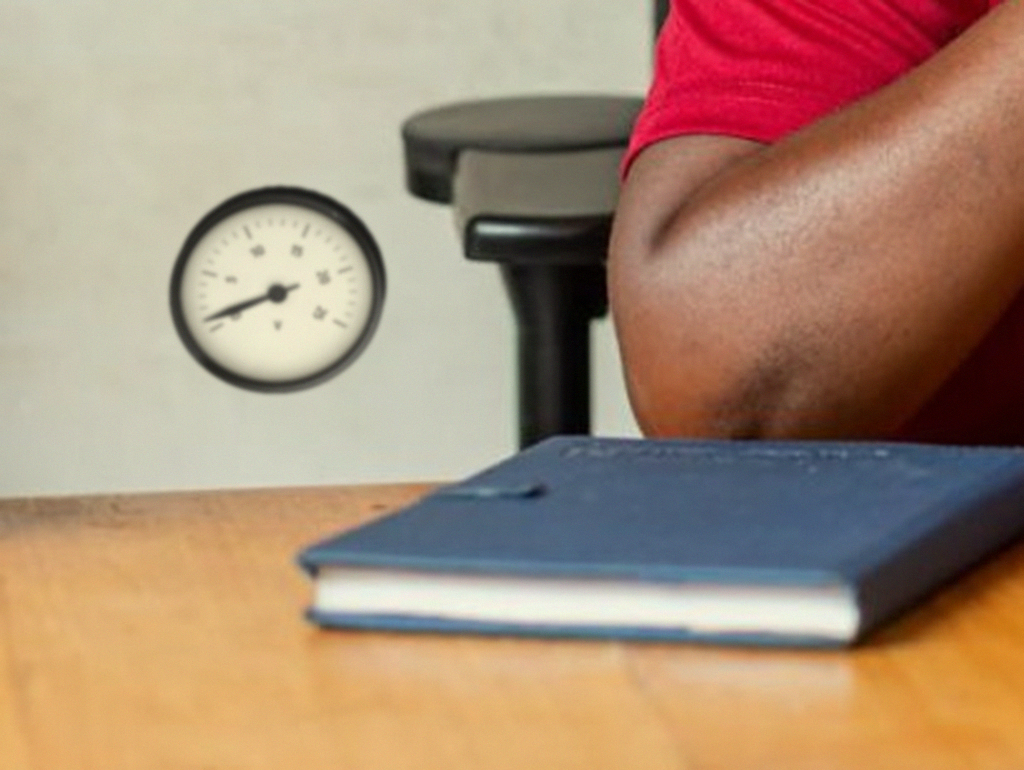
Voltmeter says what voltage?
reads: 1 V
